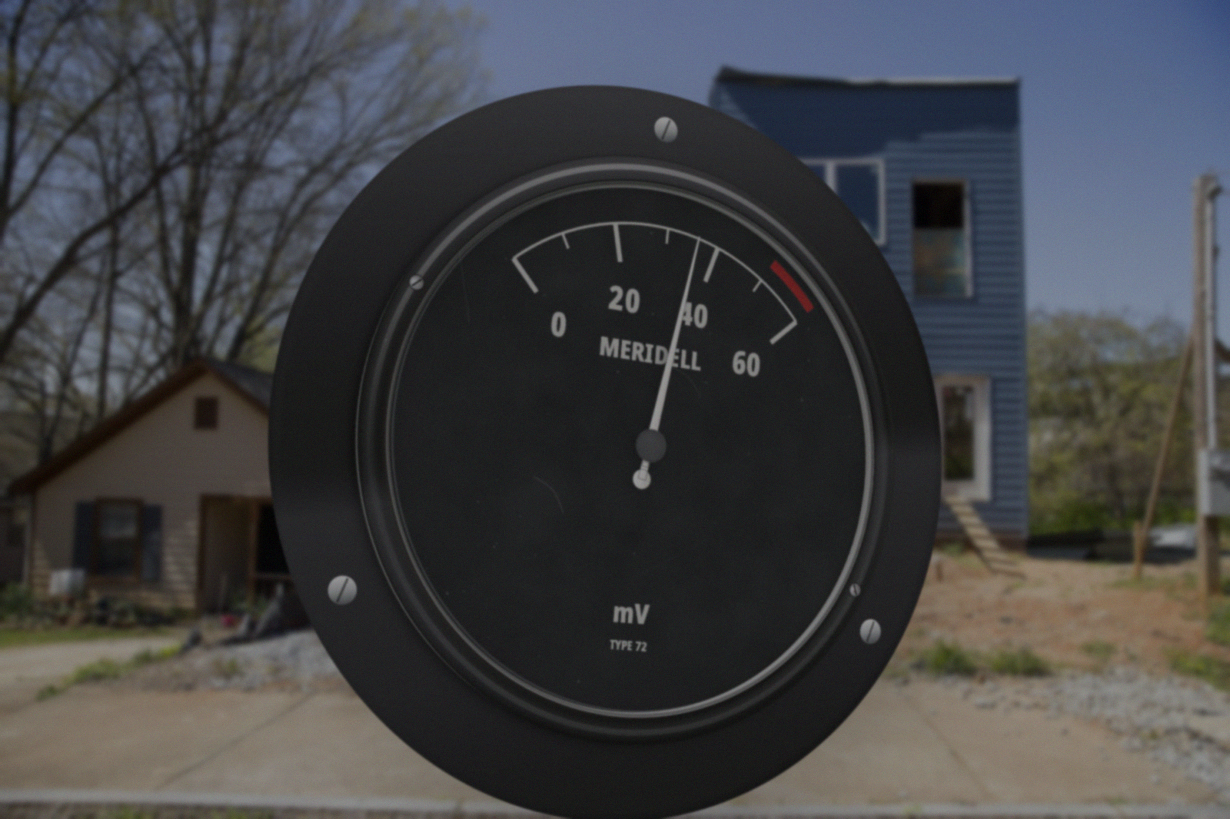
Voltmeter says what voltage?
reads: 35 mV
